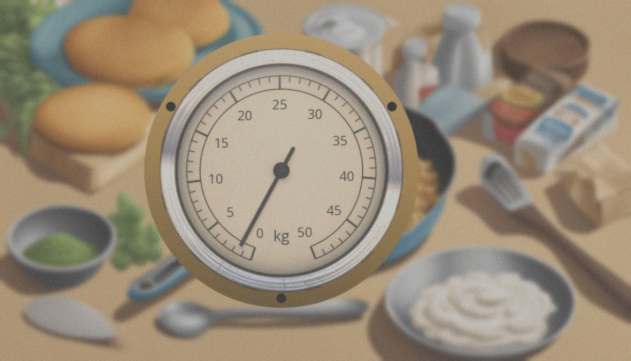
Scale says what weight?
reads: 1.5 kg
